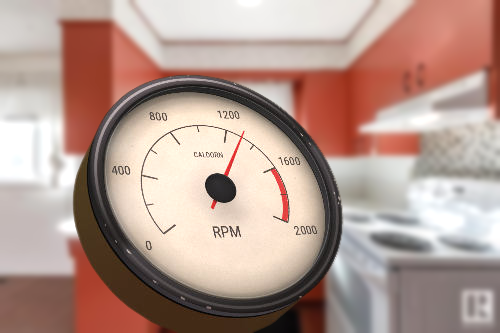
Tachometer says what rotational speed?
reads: 1300 rpm
